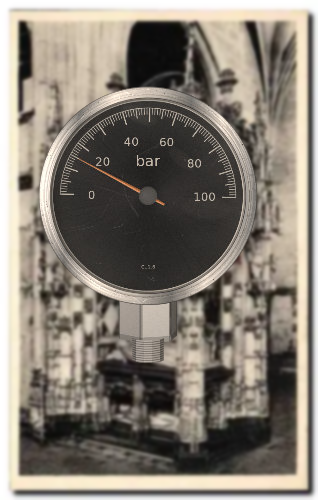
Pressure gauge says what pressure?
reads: 15 bar
